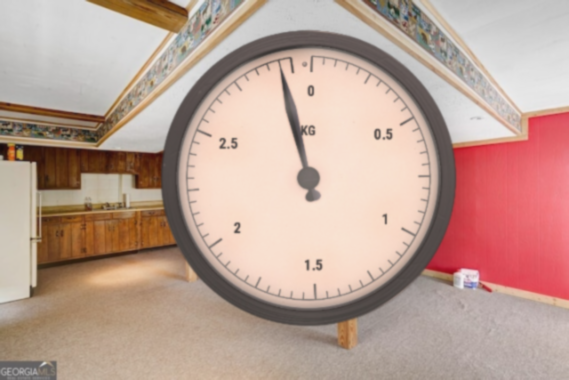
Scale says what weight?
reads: 2.95 kg
